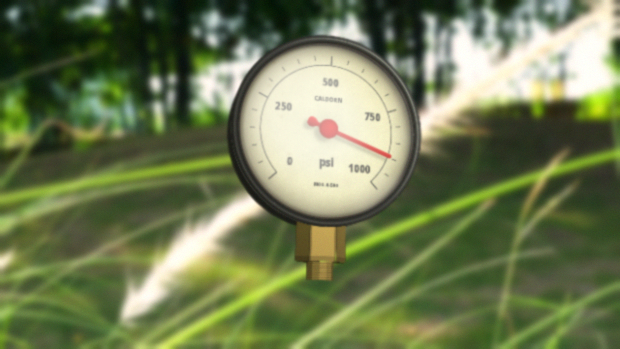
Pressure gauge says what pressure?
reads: 900 psi
